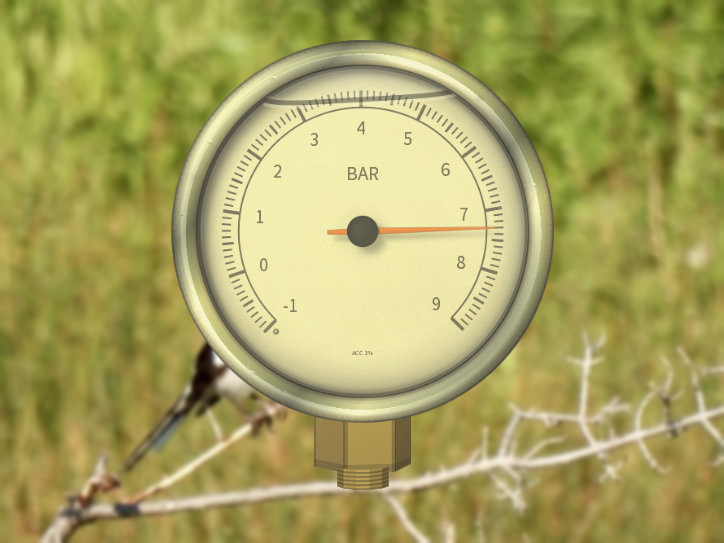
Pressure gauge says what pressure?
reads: 7.3 bar
